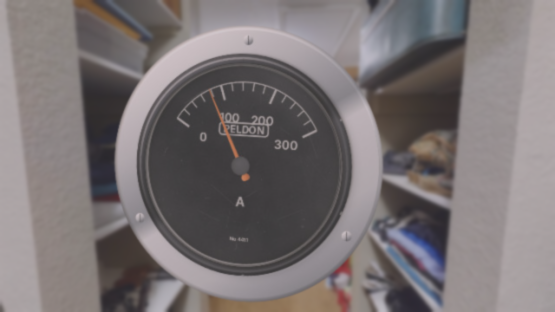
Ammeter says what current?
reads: 80 A
